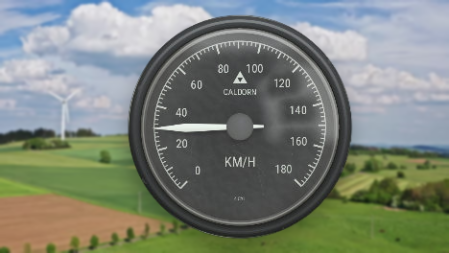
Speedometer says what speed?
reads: 30 km/h
